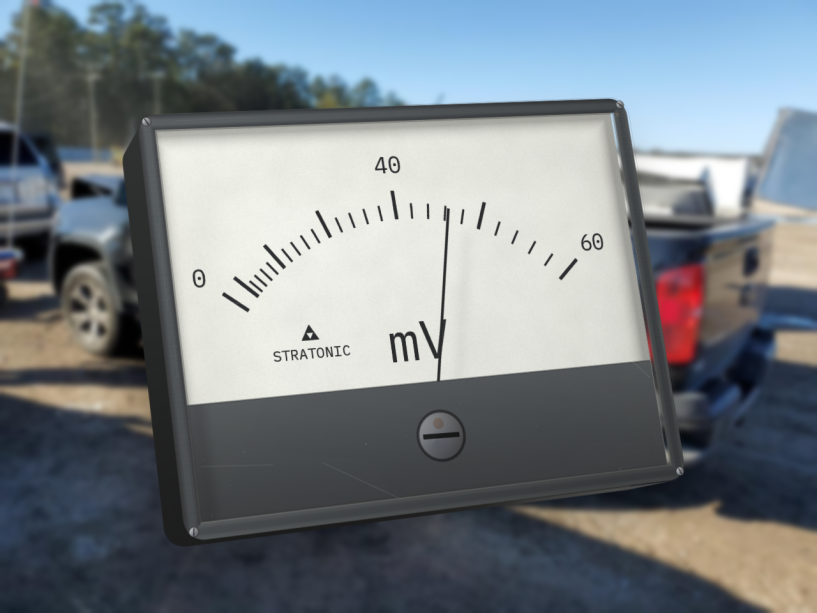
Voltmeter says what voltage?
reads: 46 mV
